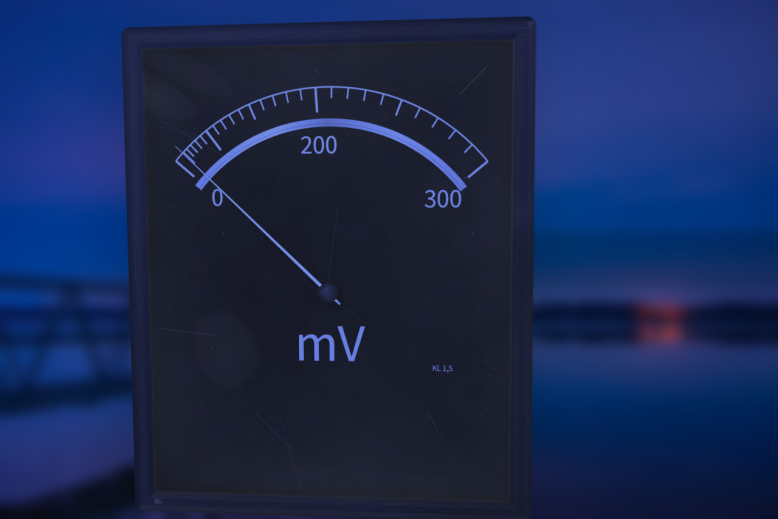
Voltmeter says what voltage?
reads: 50 mV
